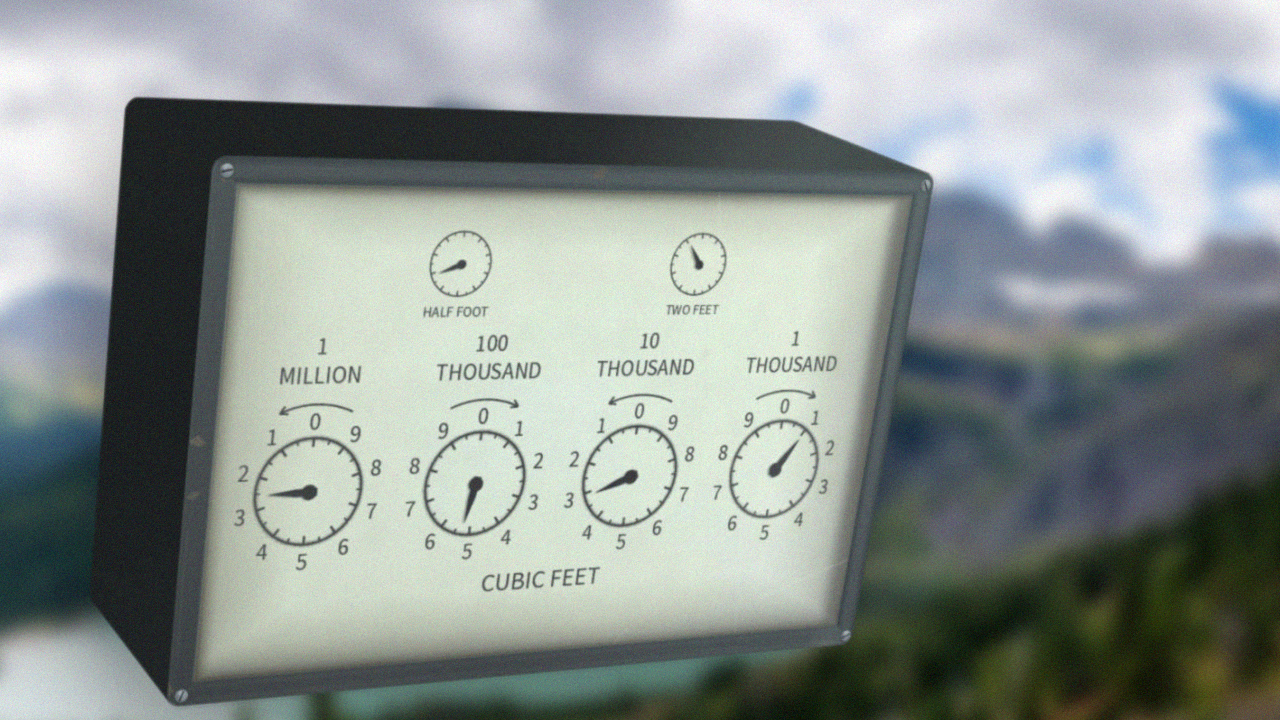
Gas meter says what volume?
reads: 253100 ft³
